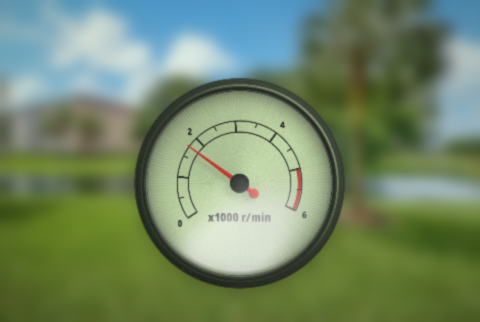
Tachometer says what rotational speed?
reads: 1750 rpm
